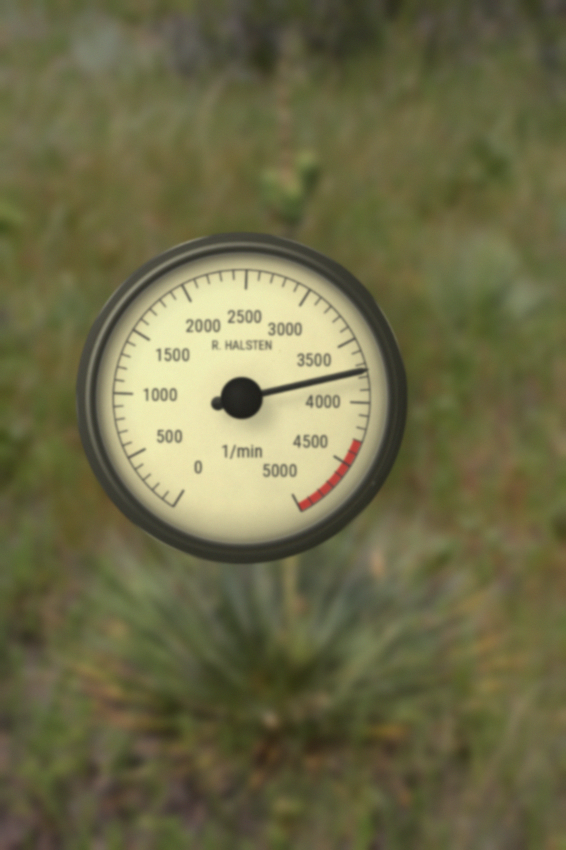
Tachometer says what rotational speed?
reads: 3750 rpm
